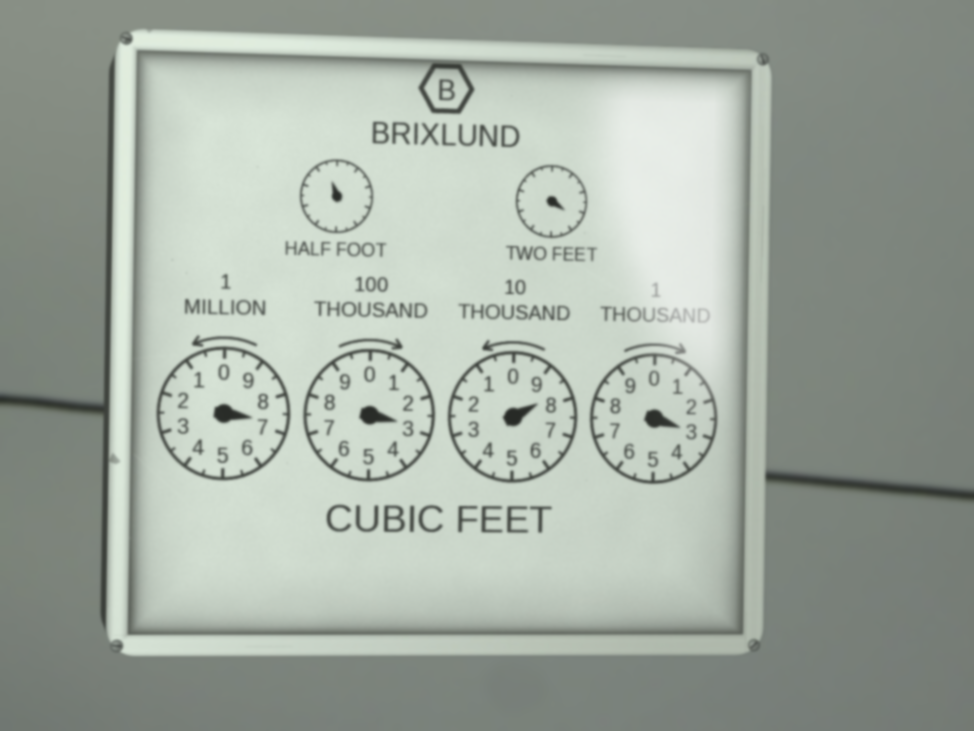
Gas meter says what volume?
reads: 728300 ft³
